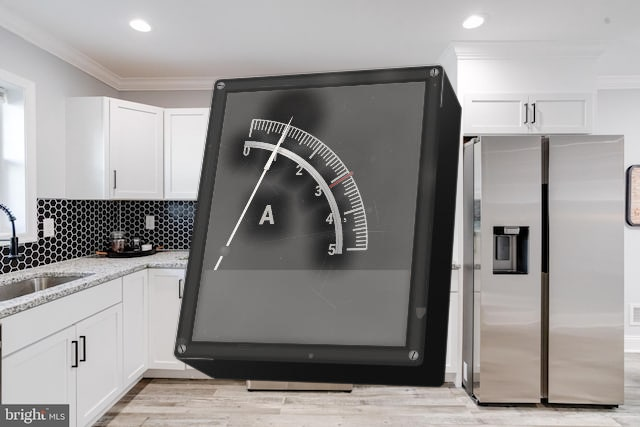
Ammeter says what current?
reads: 1 A
